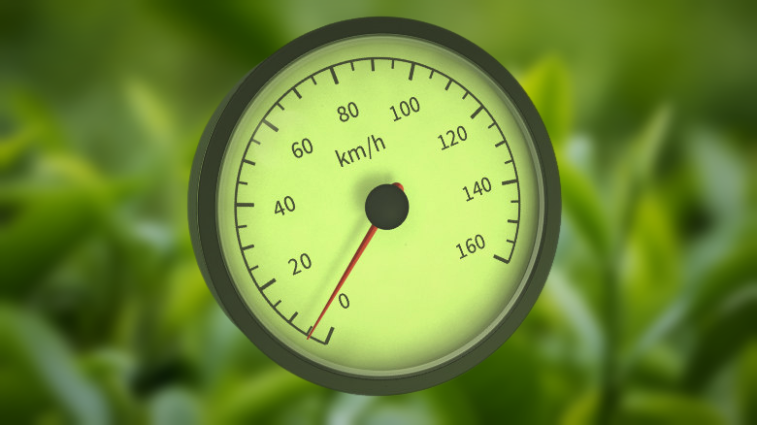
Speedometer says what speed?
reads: 5 km/h
